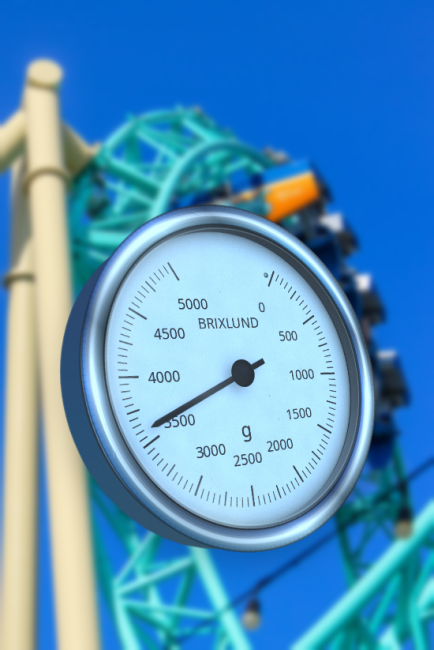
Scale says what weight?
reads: 3600 g
